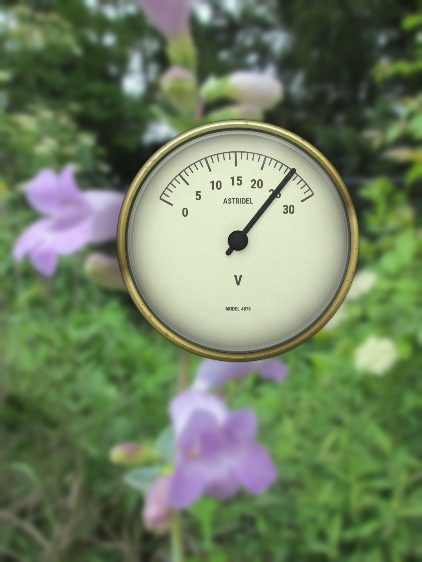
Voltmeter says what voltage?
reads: 25 V
